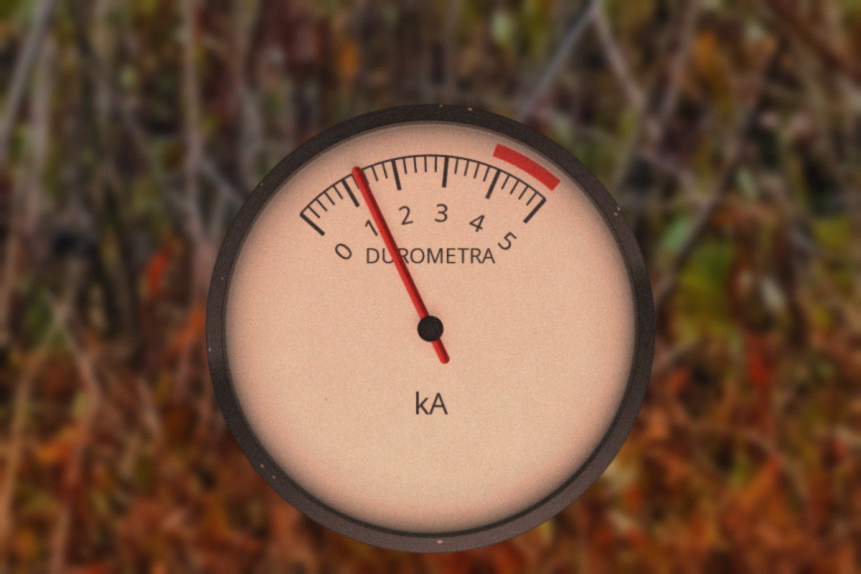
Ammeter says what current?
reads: 1.3 kA
